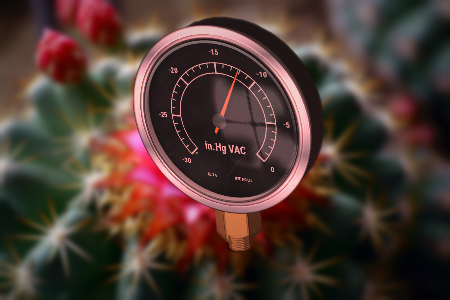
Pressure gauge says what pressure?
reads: -12 inHg
